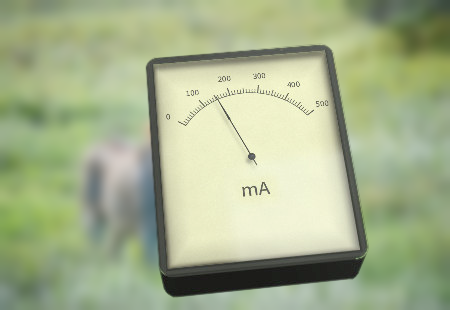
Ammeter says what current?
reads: 150 mA
